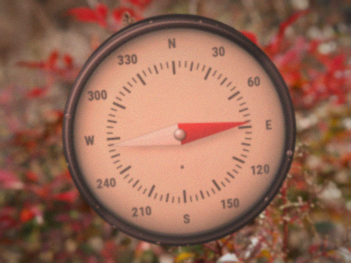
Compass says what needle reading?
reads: 85 °
